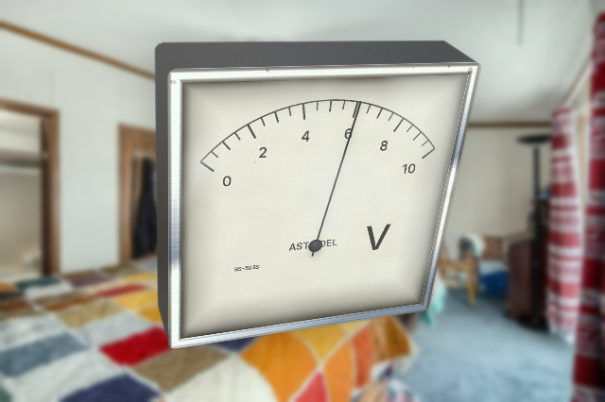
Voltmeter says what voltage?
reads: 6 V
